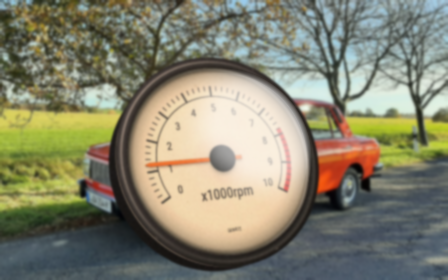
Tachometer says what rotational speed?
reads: 1200 rpm
